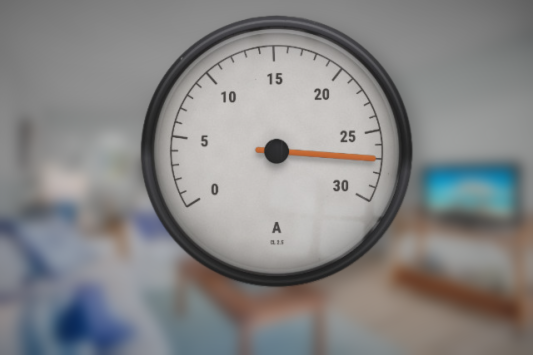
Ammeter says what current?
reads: 27 A
